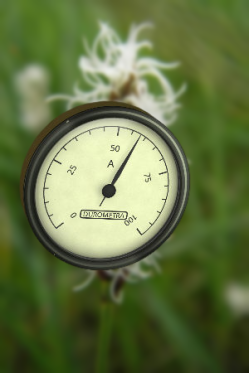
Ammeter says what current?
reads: 57.5 A
